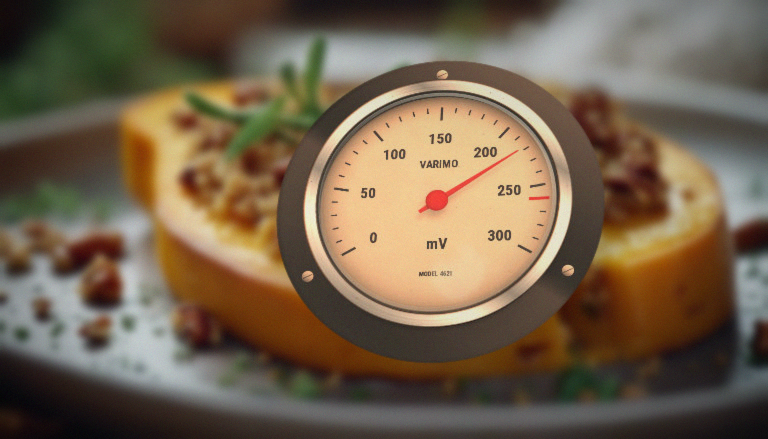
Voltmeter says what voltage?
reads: 220 mV
